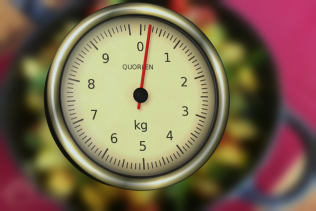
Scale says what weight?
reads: 0.2 kg
